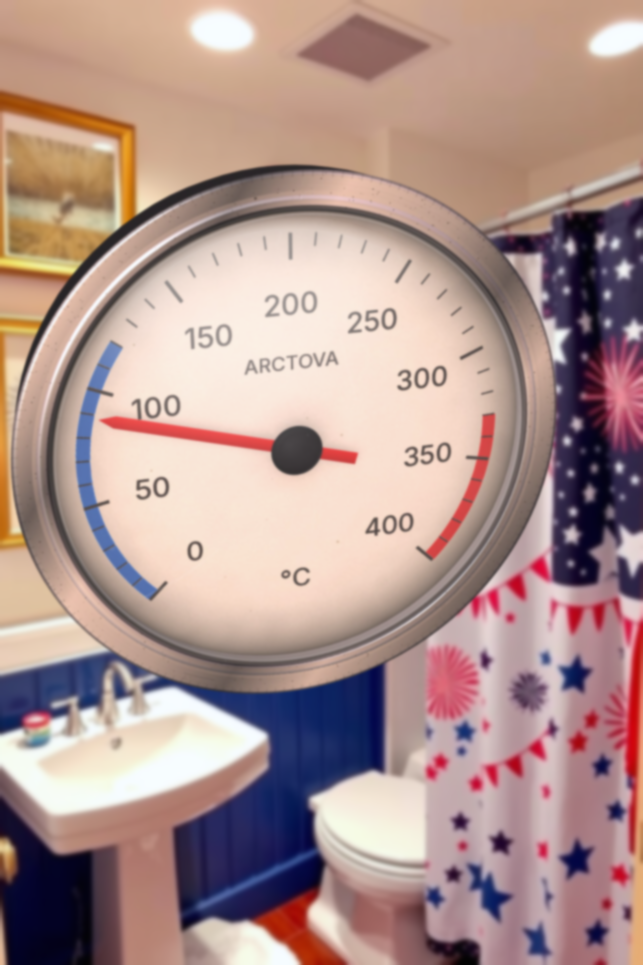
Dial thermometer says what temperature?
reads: 90 °C
